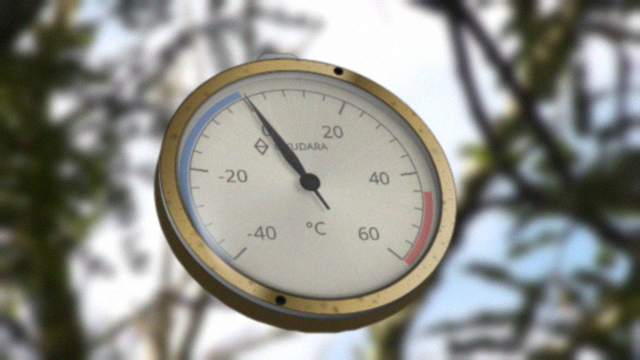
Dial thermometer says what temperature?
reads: 0 °C
